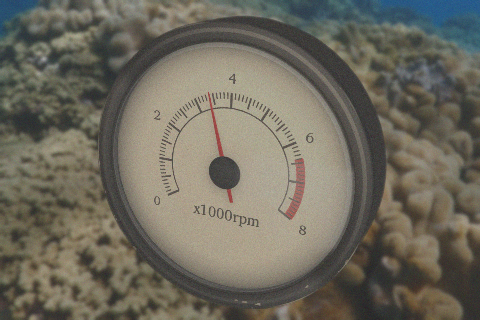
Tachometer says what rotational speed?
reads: 3500 rpm
